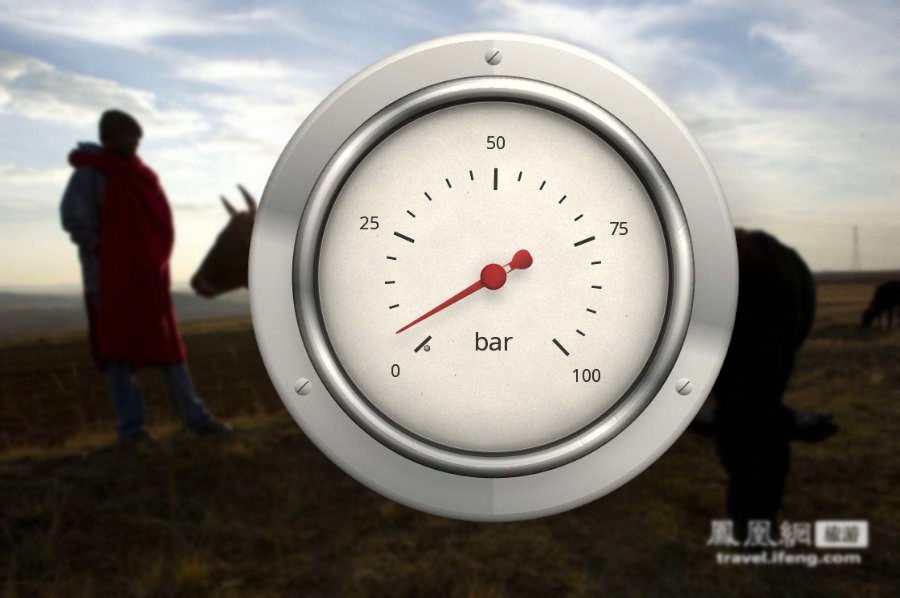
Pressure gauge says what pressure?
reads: 5 bar
